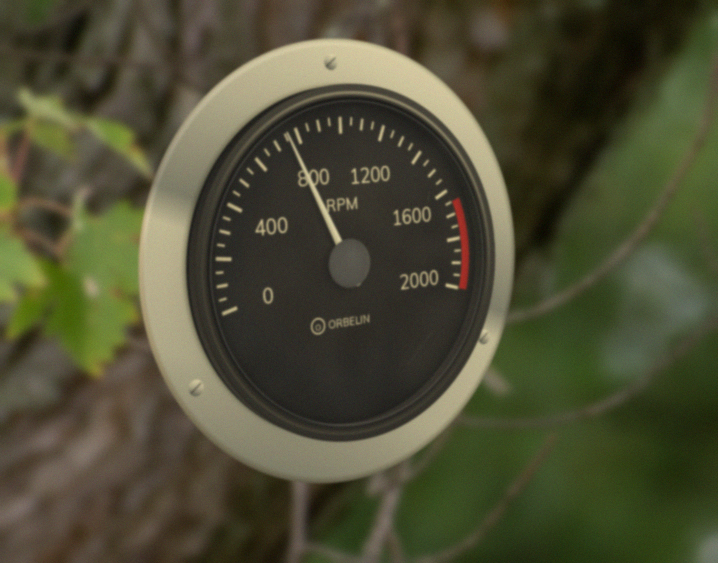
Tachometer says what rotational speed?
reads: 750 rpm
